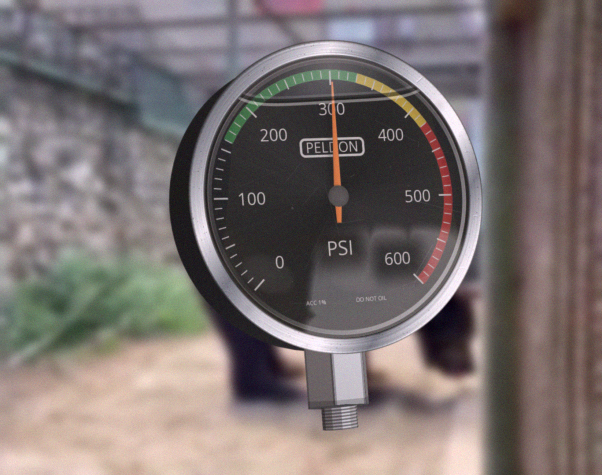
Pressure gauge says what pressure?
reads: 300 psi
